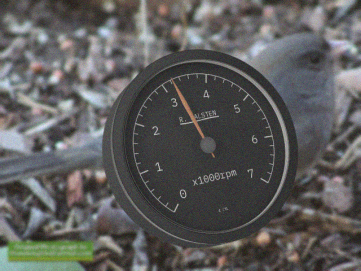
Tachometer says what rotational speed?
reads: 3200 rpm
